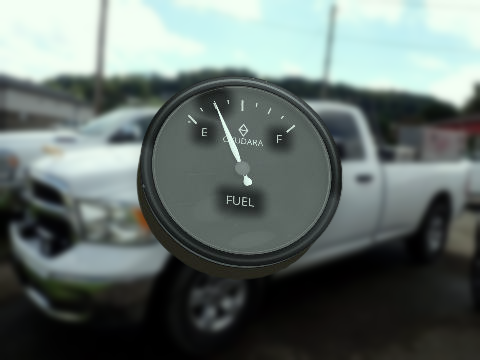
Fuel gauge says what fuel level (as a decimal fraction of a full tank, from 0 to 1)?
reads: 0.25
